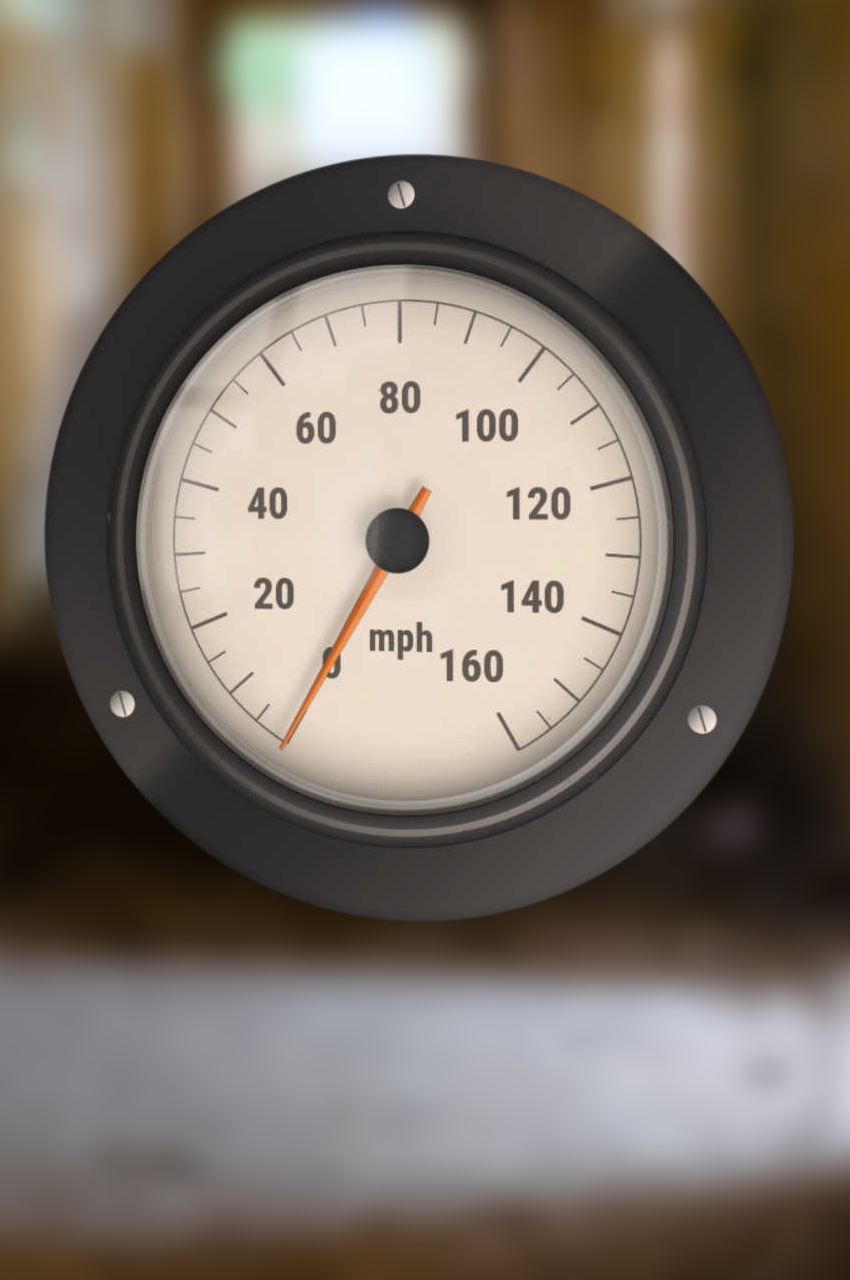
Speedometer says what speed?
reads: 0 mph
